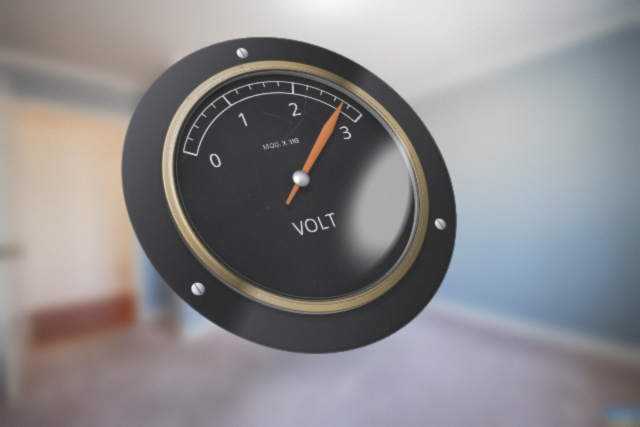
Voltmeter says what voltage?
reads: 2.7 V
